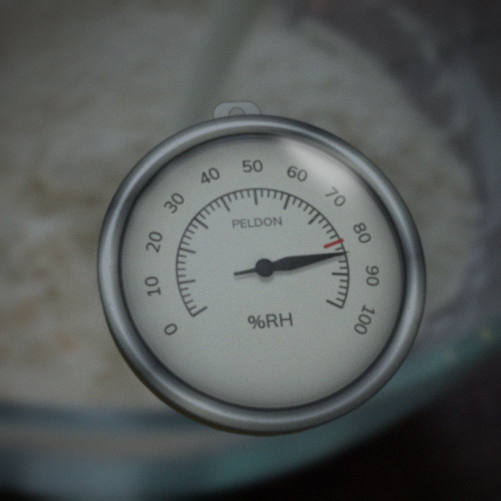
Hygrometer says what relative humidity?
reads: 84 %
